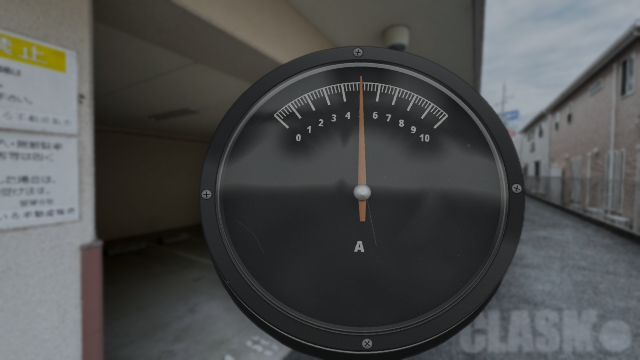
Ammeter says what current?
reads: 5 A
